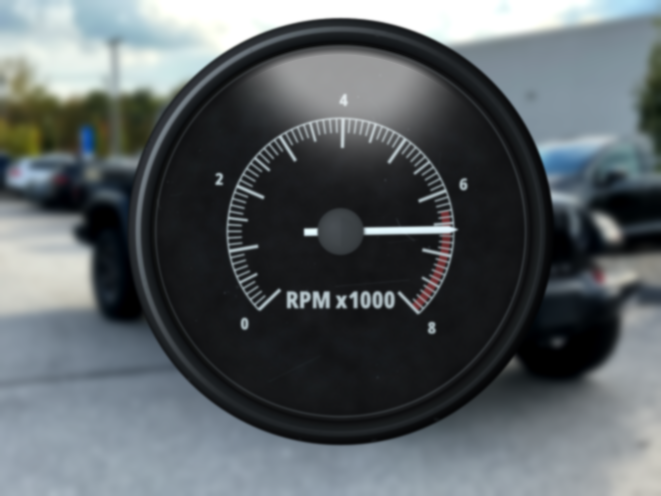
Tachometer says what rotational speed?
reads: 6600 rpm
